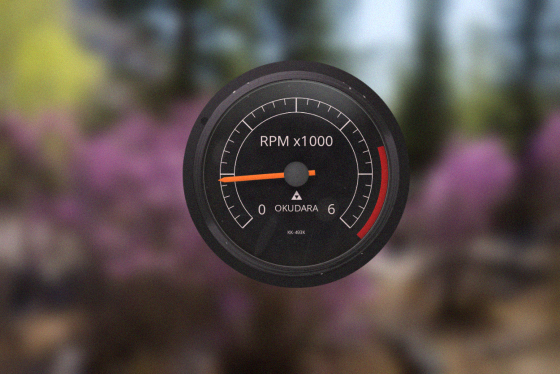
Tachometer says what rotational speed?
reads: 900 rpm
